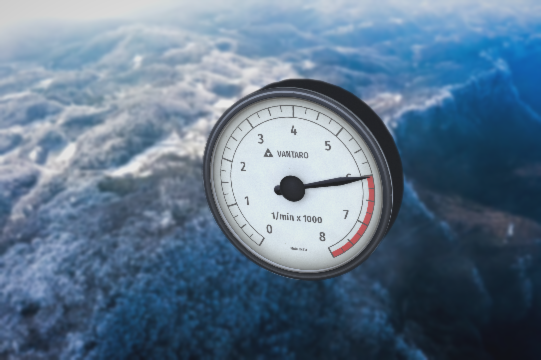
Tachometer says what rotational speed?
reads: 6000 rpm
